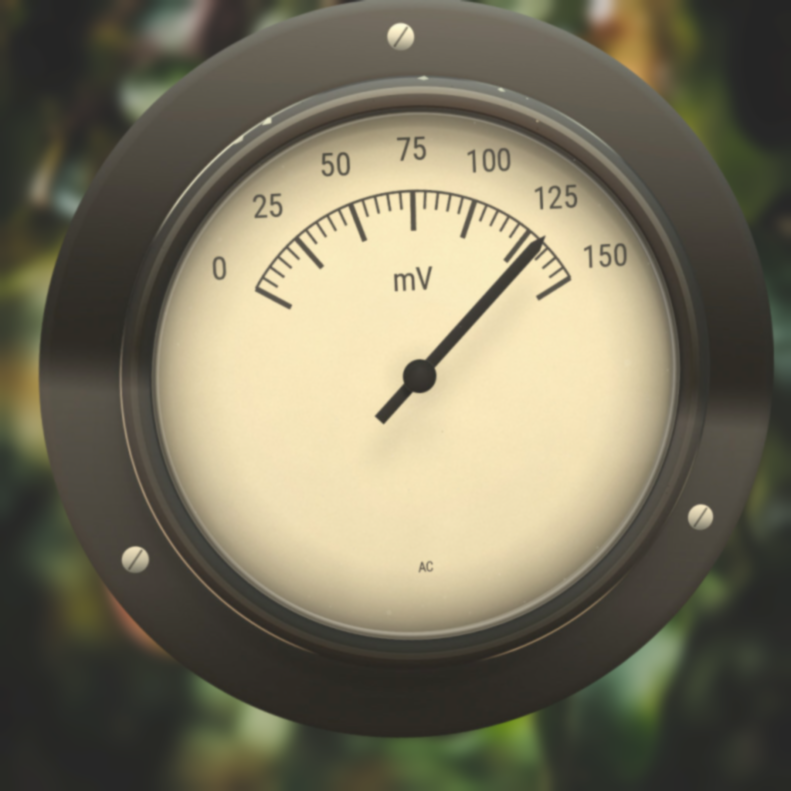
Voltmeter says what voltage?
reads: 130 mV
